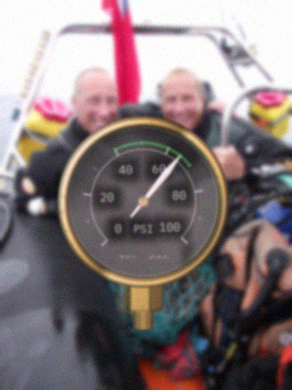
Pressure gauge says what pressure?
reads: 65 psi
